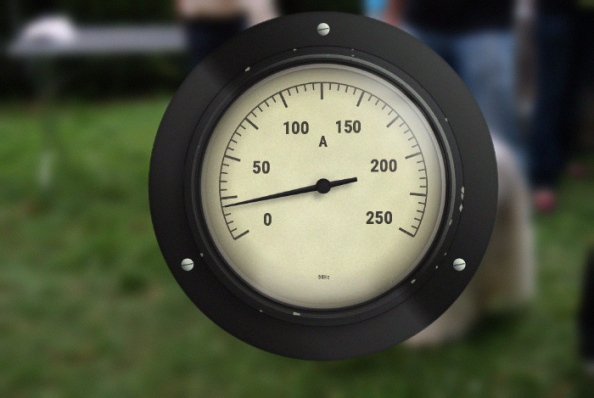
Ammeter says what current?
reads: 20 A
